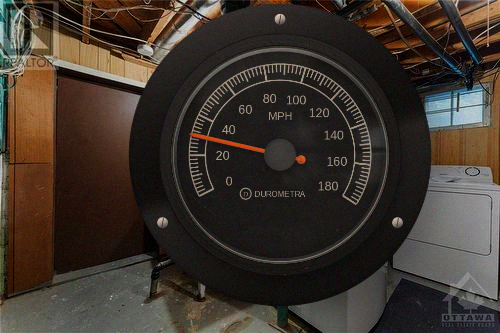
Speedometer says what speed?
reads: 30 mph
